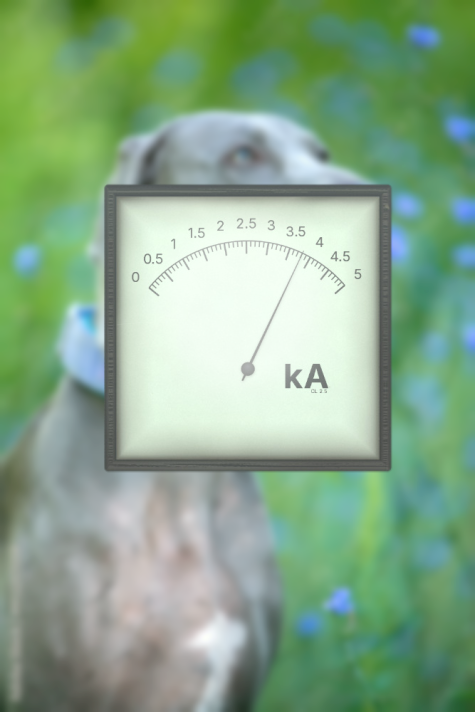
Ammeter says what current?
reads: 3.8 kA
